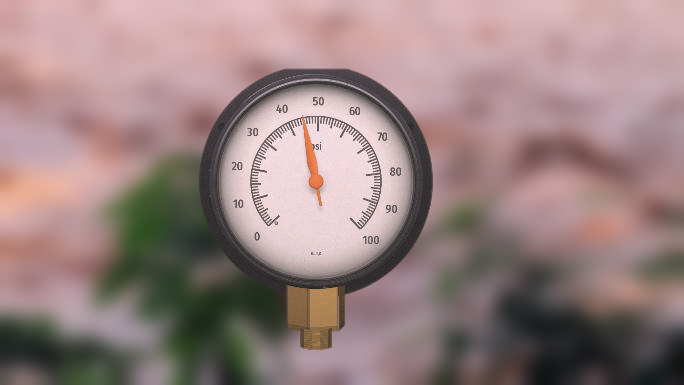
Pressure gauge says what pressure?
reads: 45 psi
